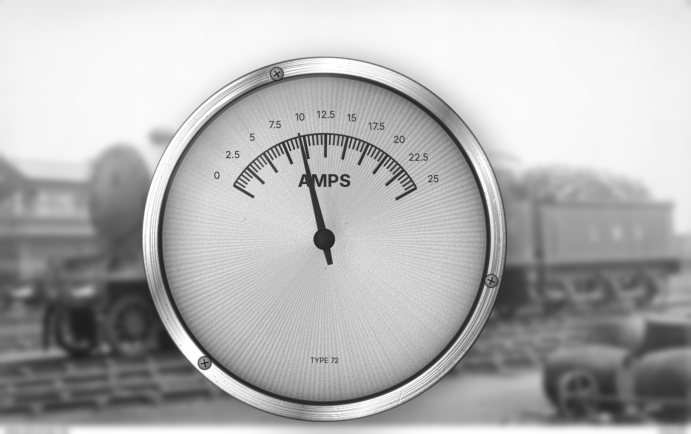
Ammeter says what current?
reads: 9.5 A
